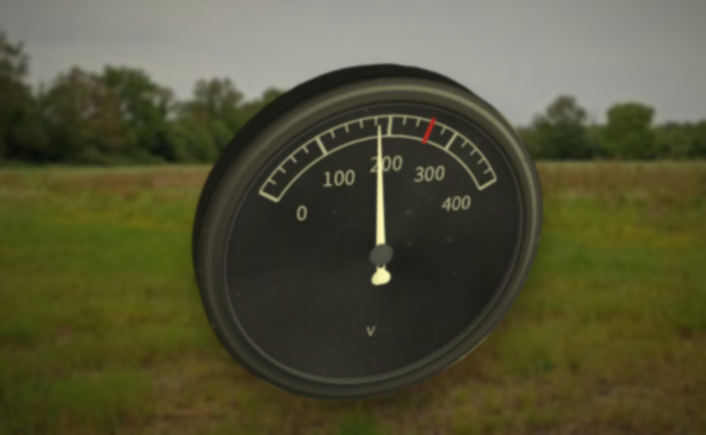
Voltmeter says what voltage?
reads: 180 V
